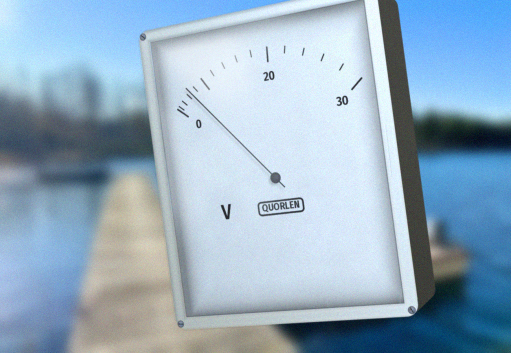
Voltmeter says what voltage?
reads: 7 V
